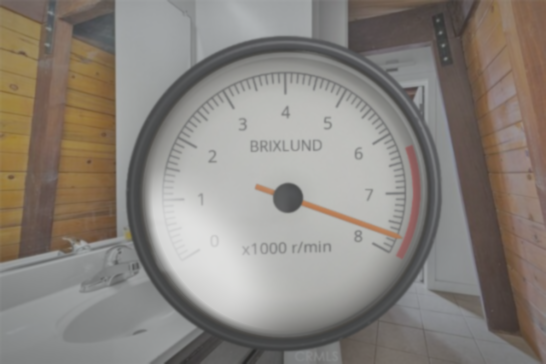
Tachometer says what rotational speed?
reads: 7700 rpm
